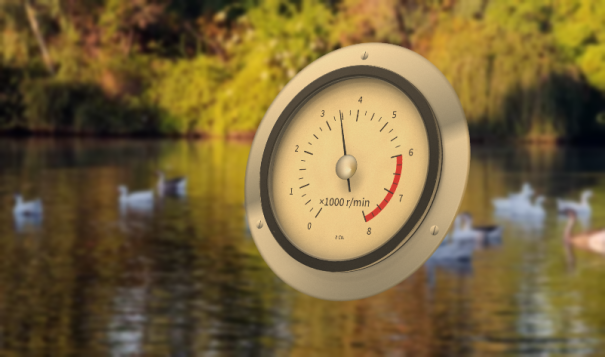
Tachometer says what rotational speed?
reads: 3500 rpm
